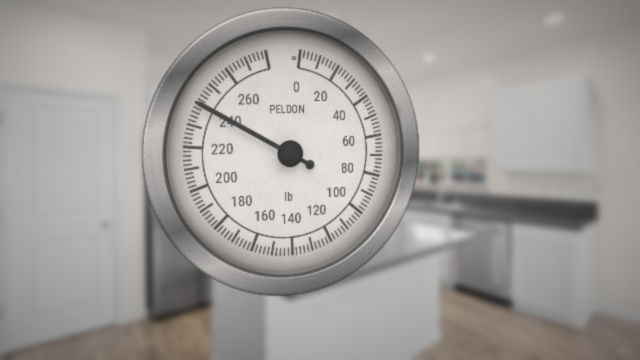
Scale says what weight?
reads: 240 lb
